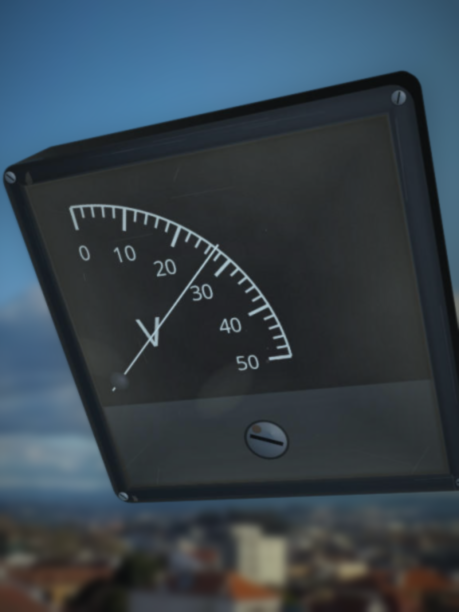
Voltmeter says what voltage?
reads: 27 V
